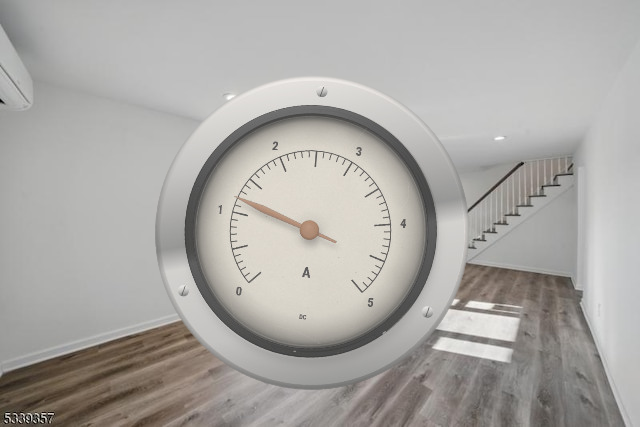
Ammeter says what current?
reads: 1.2 A
